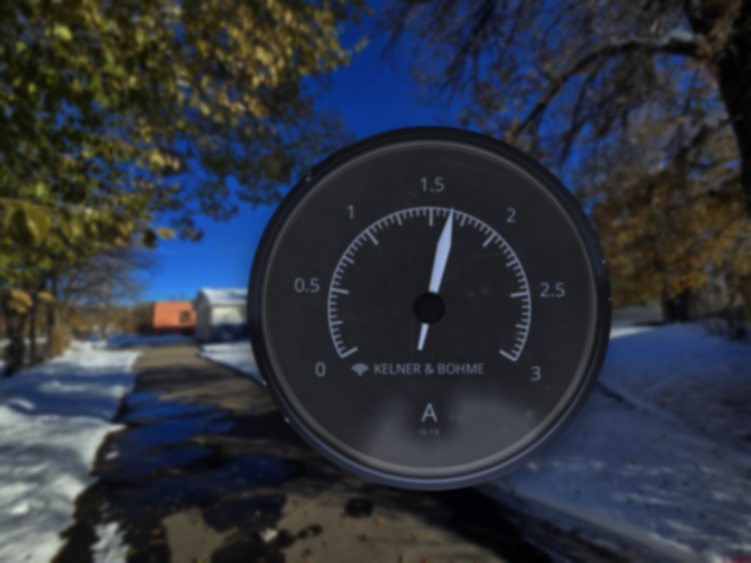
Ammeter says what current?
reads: 1.65 A
